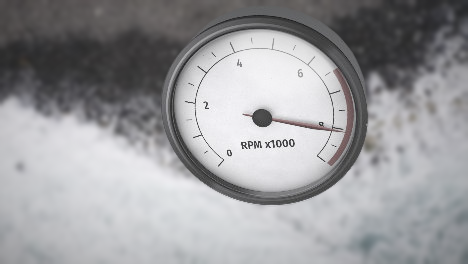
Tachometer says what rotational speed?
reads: 8000 rpm
